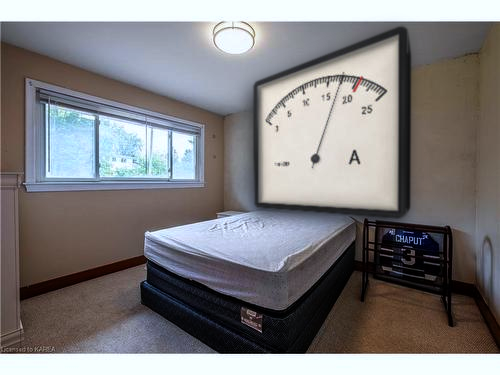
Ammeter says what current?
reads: 17.5 A
